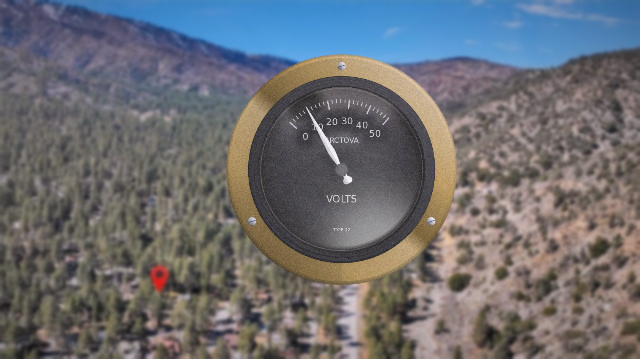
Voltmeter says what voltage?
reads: 10 V
